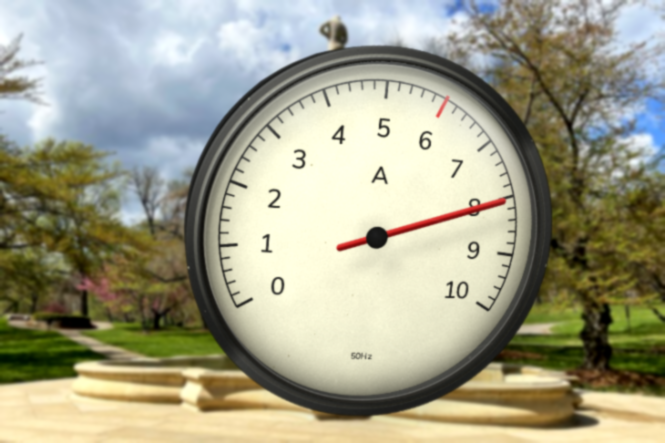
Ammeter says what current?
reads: 8 A
